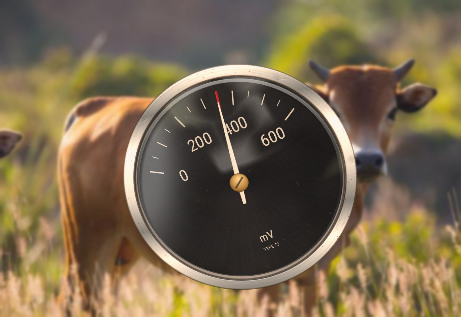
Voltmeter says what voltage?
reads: 350 mV
